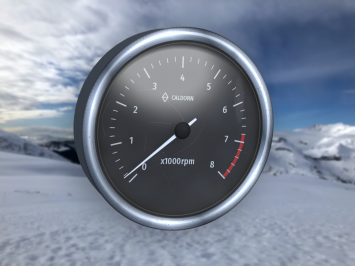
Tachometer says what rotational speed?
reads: 200 rpm
